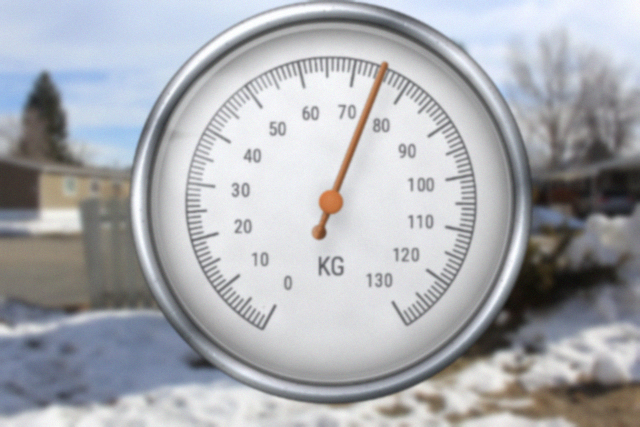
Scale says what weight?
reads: 75 kg
